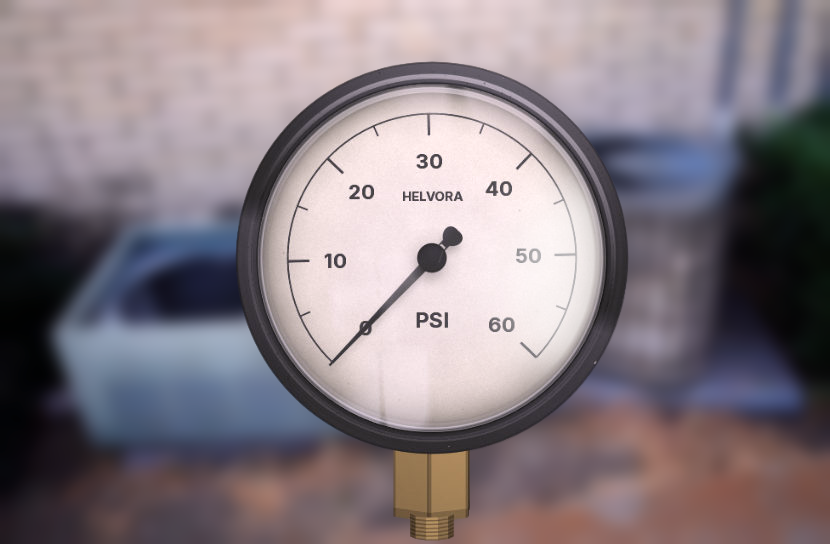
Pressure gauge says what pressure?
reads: 0 psi
